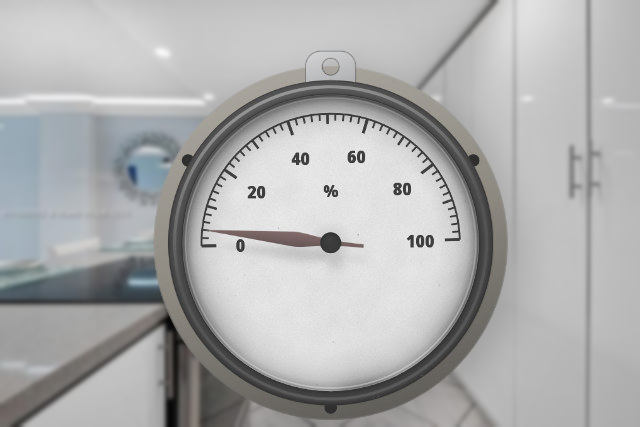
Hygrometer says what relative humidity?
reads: 4 %
